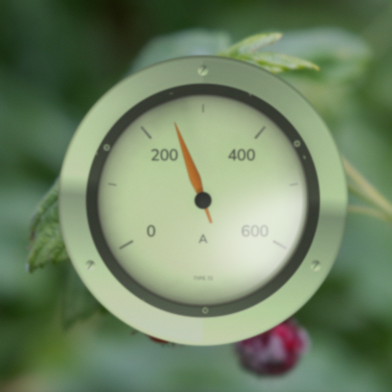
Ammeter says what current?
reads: 250 A
